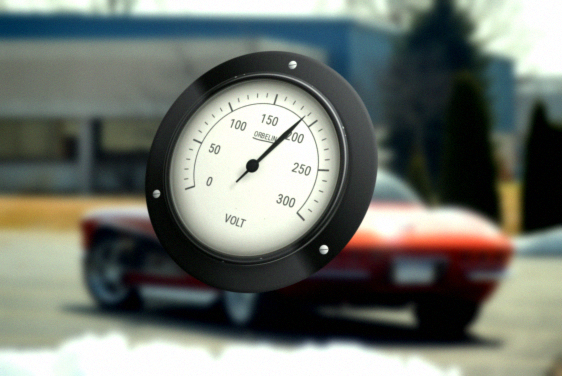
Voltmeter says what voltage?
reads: 190 V
